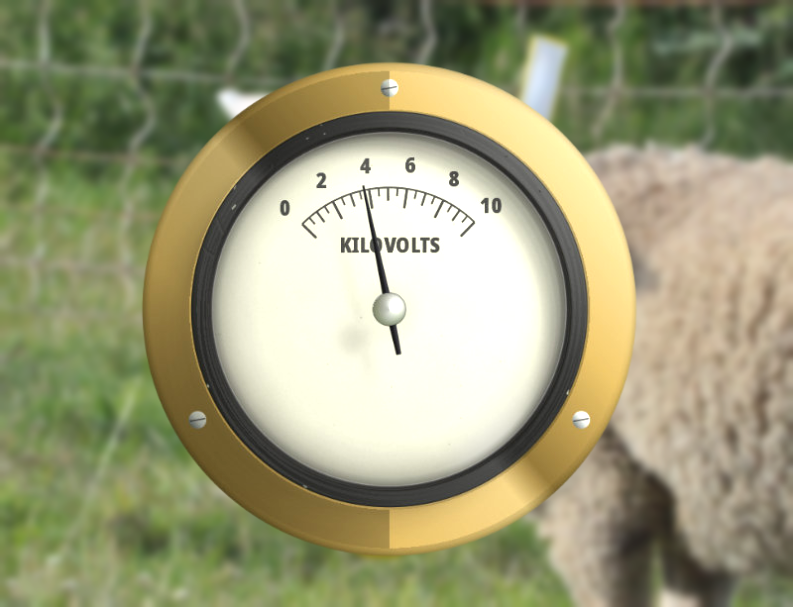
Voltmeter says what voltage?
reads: 3.75 kV
